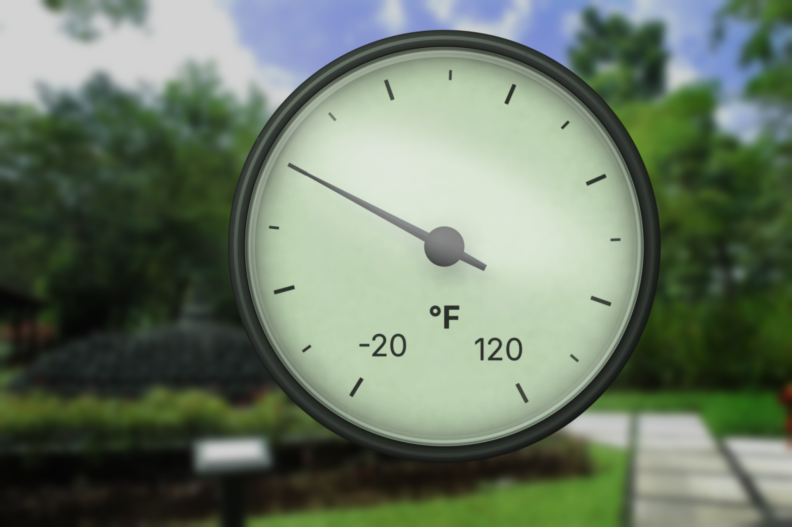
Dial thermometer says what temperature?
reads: 20 °F
